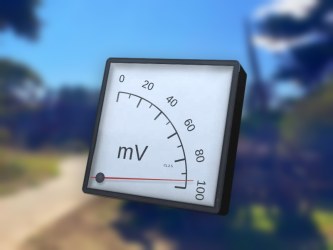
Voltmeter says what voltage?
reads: 95 mV
